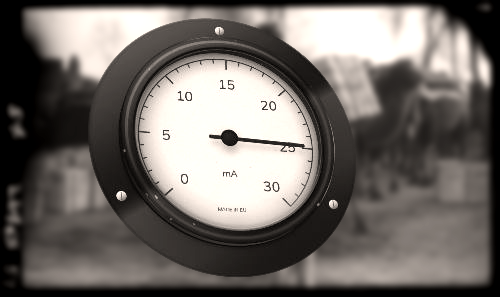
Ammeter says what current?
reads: 25 mA
